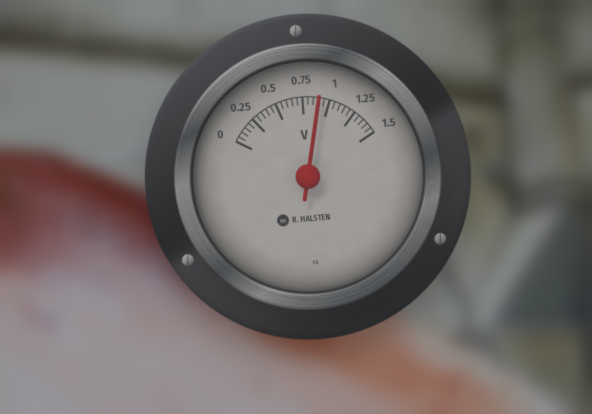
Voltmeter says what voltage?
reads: 0.9 V
